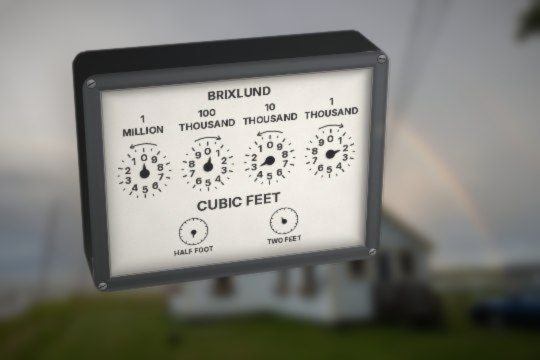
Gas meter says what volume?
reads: 3200 ft³
